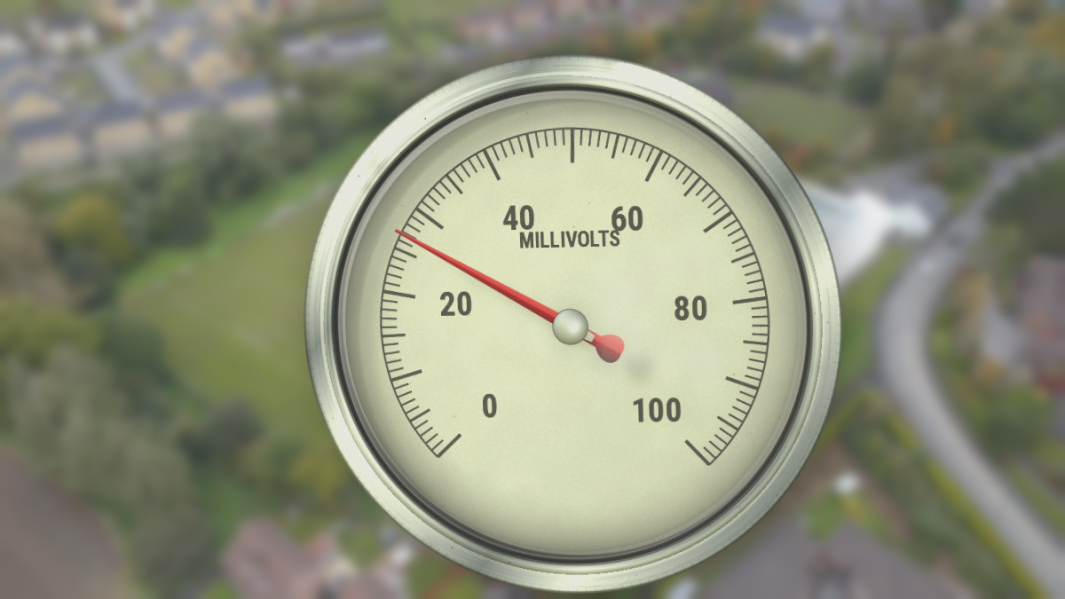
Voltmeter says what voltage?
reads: 27 mV
